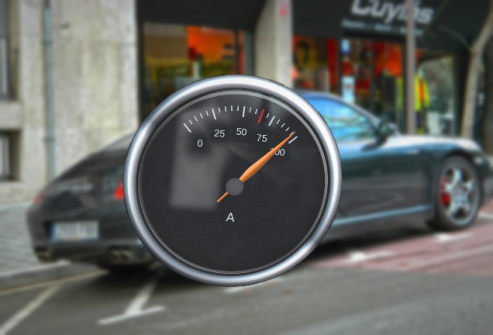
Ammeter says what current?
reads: 95 A
